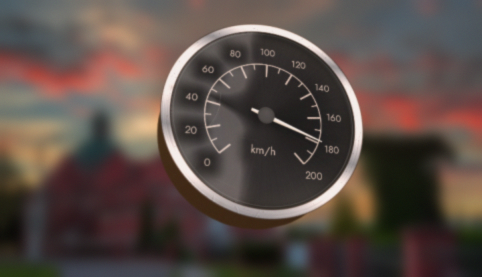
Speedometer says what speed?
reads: 180 km/h
